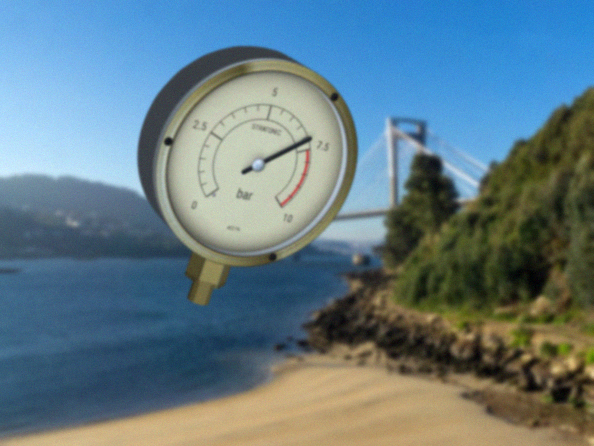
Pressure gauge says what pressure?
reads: 7 bar
